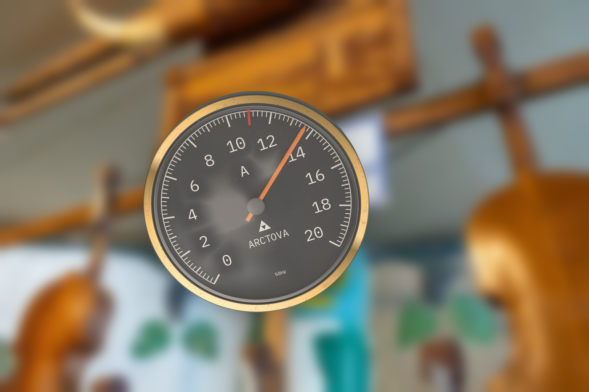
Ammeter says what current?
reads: 13.6 A
